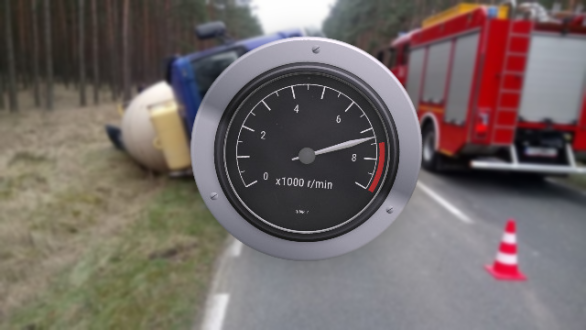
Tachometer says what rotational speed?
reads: 7250 rpm
